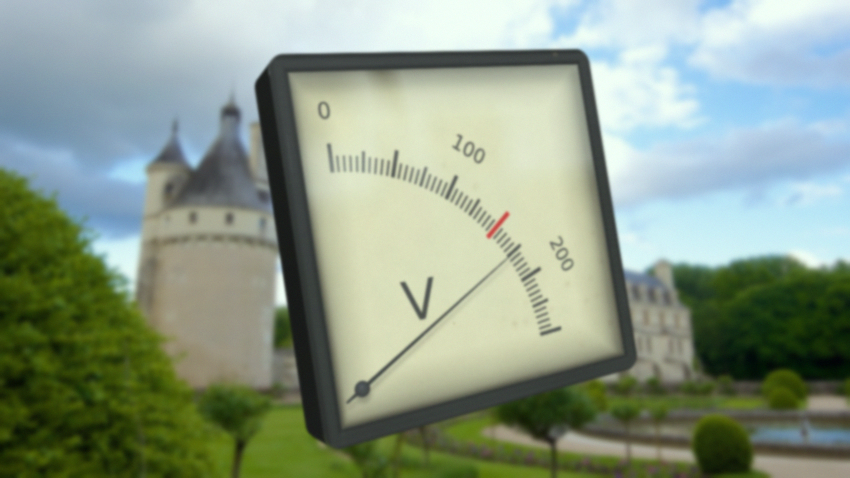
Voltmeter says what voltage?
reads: 175 V
